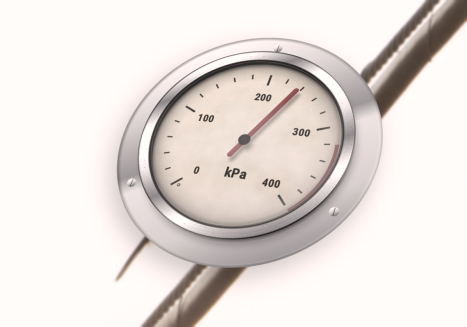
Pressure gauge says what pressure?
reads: 240 kPa
